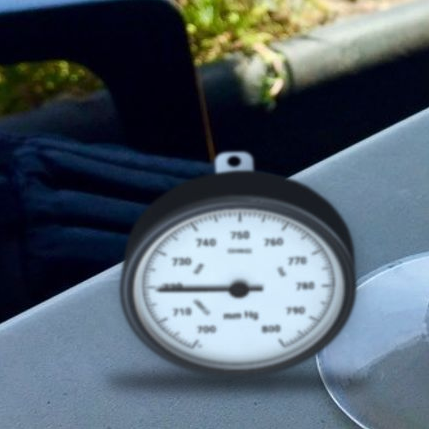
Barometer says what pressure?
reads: 720 mmHg
